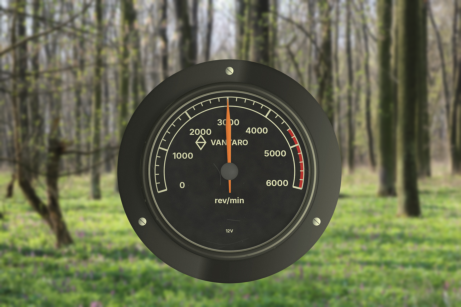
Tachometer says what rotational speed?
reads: 3000 rpm
